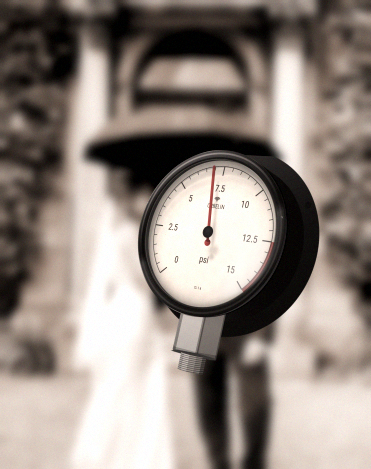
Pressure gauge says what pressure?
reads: 7 psi
